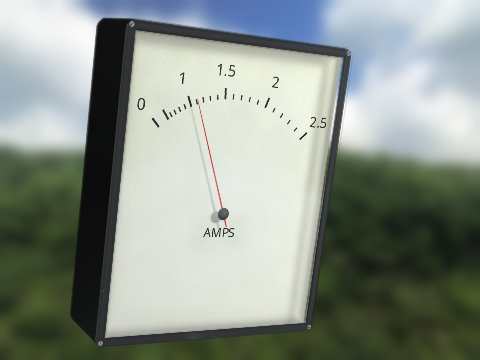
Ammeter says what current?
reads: 1.1 A
